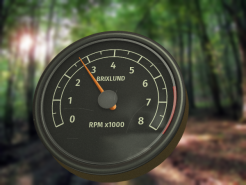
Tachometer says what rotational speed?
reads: 2750 rpm
